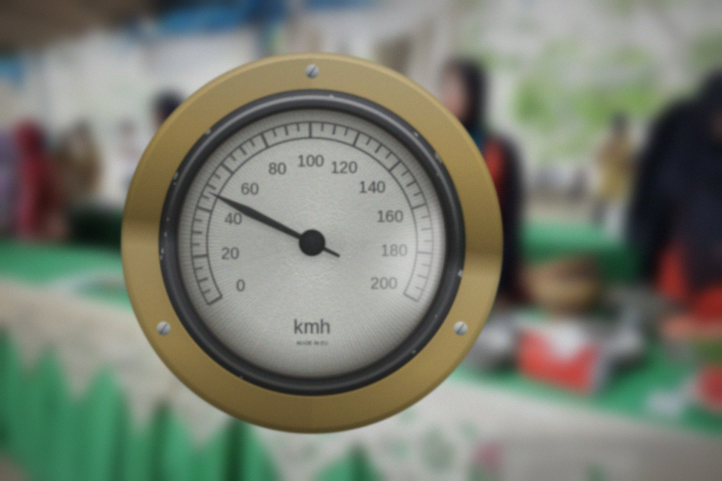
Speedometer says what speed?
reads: 47.5 km/h
